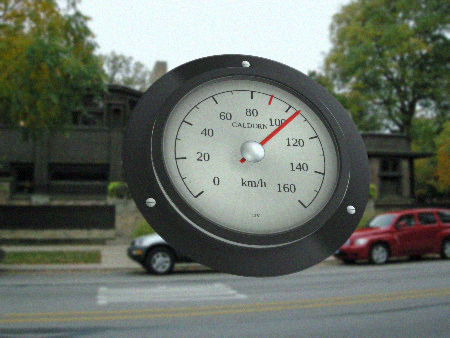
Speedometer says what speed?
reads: 105 km/h
